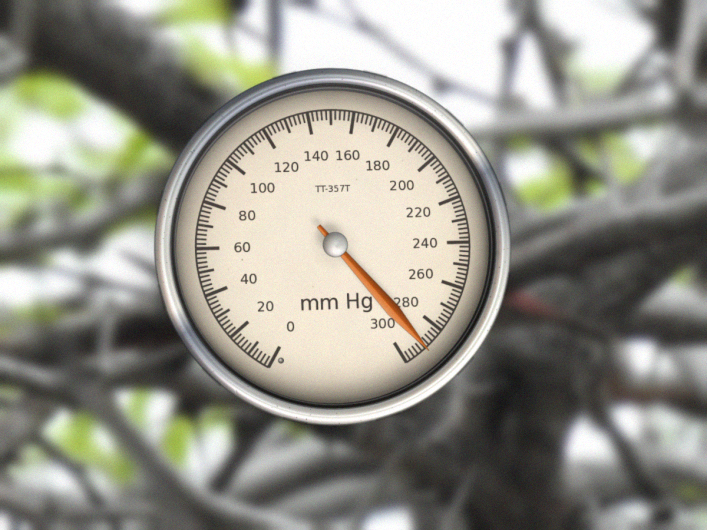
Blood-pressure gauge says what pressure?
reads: 290 mmHg
